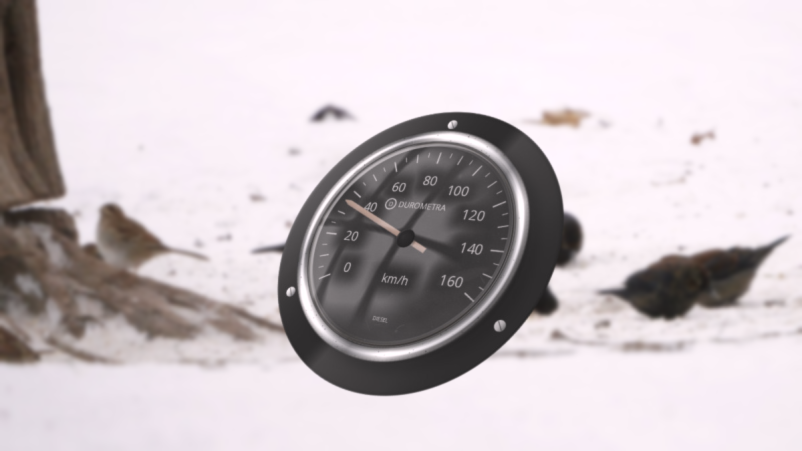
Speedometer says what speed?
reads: 35 km/h
